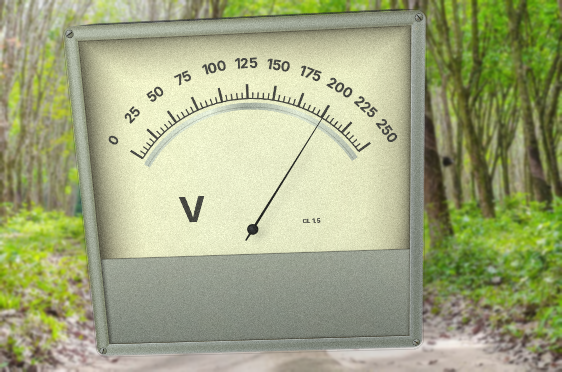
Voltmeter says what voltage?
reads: 200 V
